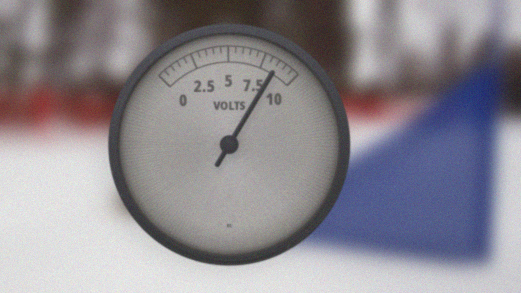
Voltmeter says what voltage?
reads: 8.5 V
